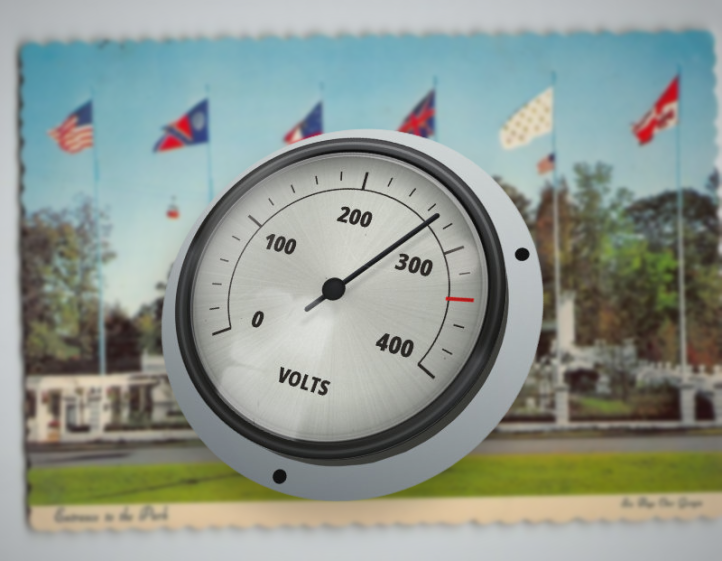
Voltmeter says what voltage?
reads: 270 V
